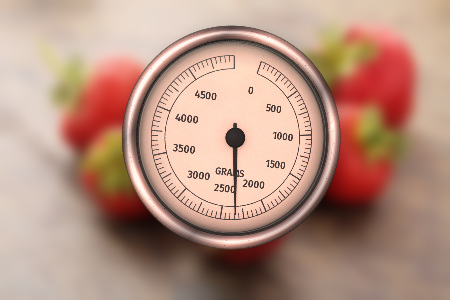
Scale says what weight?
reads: 2350 g
